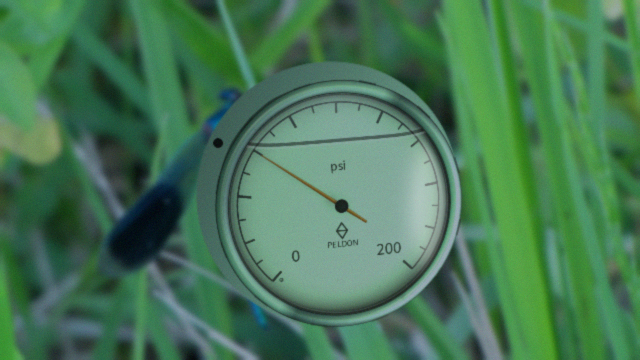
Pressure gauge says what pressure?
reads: 60 psi
